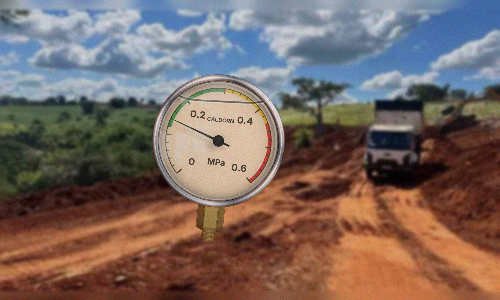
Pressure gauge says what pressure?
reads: 0.14 MPa
